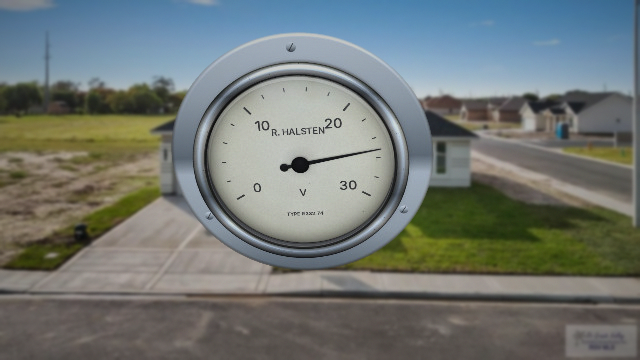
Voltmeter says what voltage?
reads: 25 V
